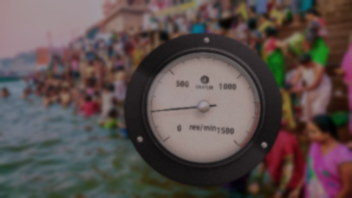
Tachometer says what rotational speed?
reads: 200 rpm
